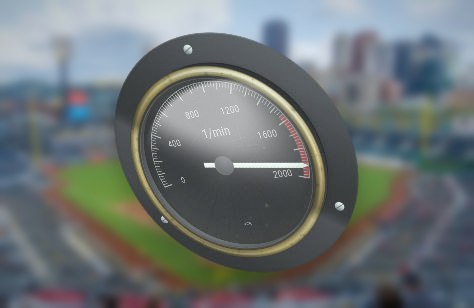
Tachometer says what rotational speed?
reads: 1900 rpm
